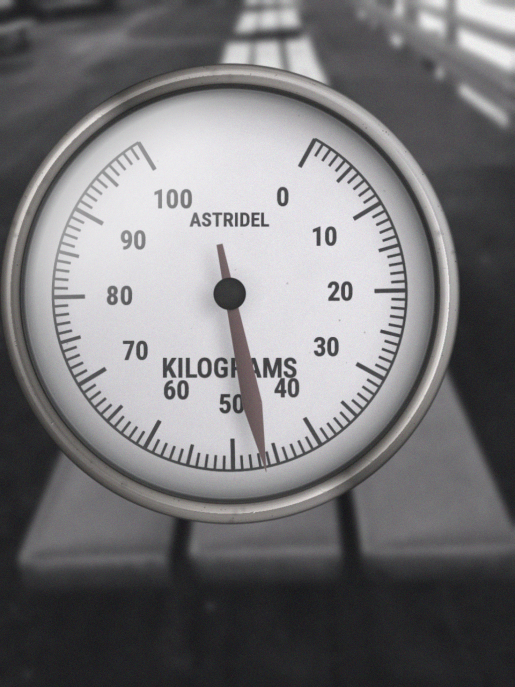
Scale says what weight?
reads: 46.5 kg
